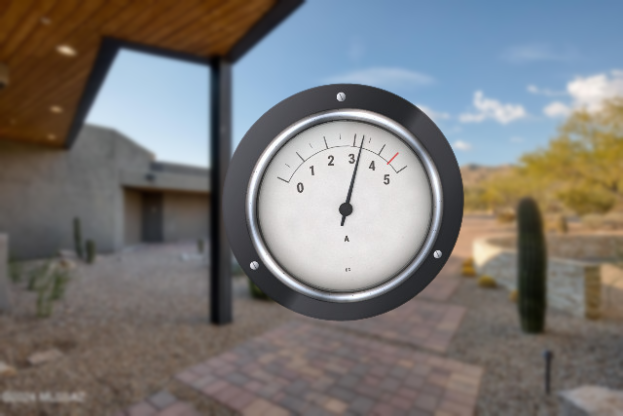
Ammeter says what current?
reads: 3.25 A
